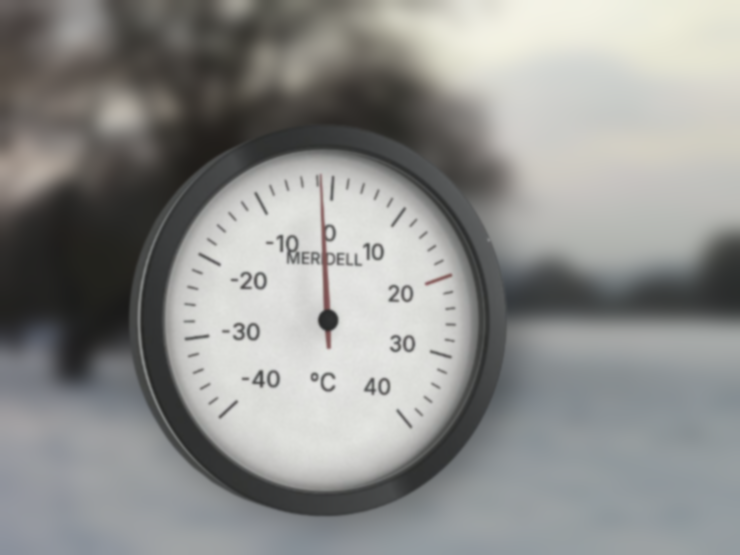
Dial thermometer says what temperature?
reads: -2 °C
